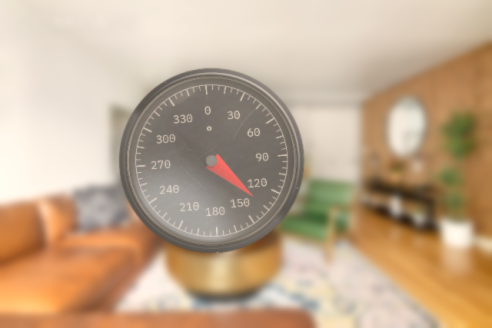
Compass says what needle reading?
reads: 135 °
